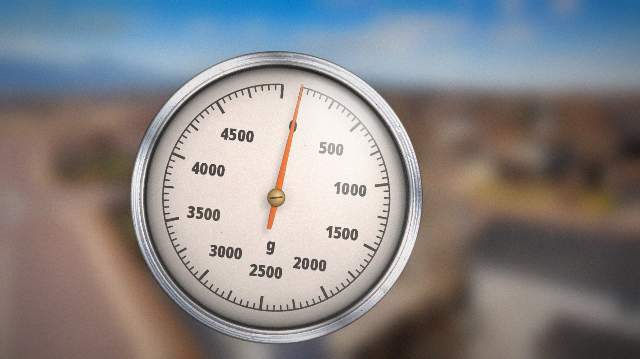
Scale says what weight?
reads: 0 g
